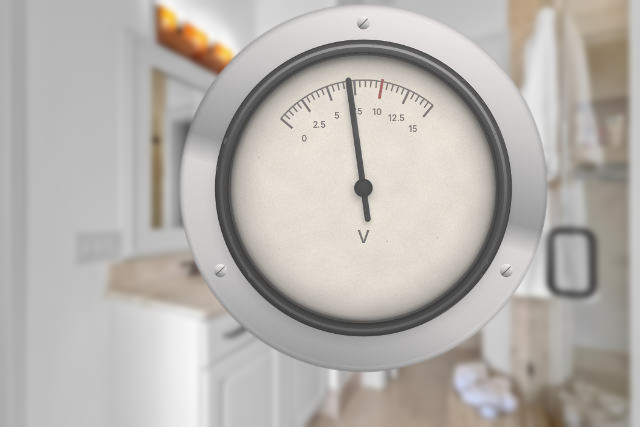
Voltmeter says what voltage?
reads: 7 V
